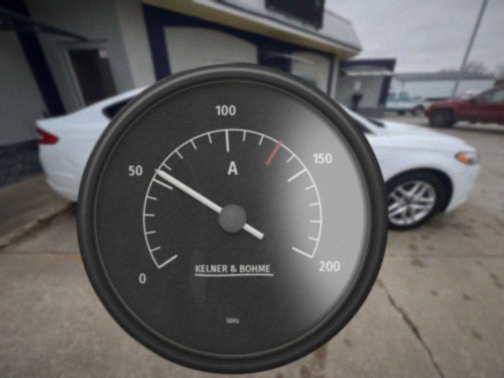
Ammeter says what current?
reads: 55 A
